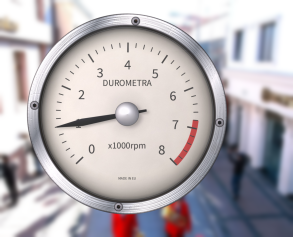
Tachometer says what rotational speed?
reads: 1000 rpm
